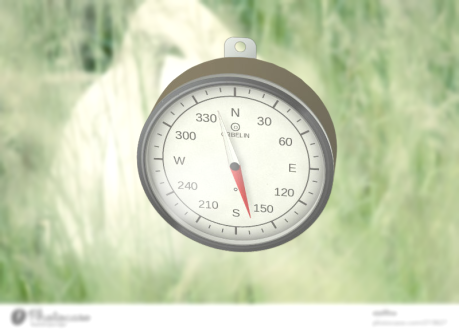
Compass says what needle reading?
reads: 165 °
